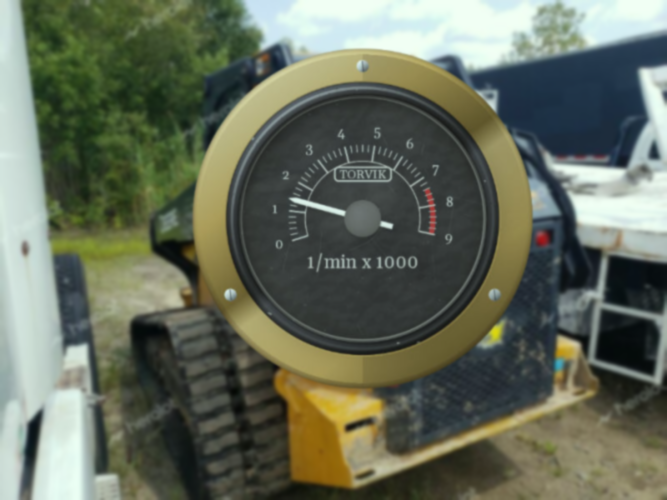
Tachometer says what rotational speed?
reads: 1400 rpm
